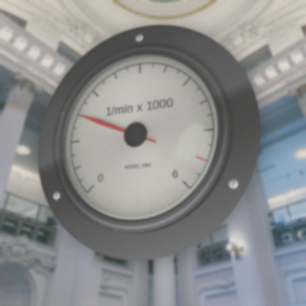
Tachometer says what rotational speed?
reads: 1500 rpm
